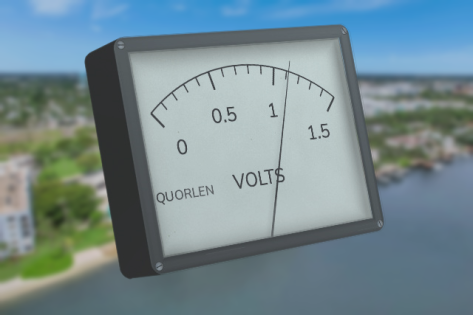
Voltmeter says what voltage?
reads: 1.1 V
